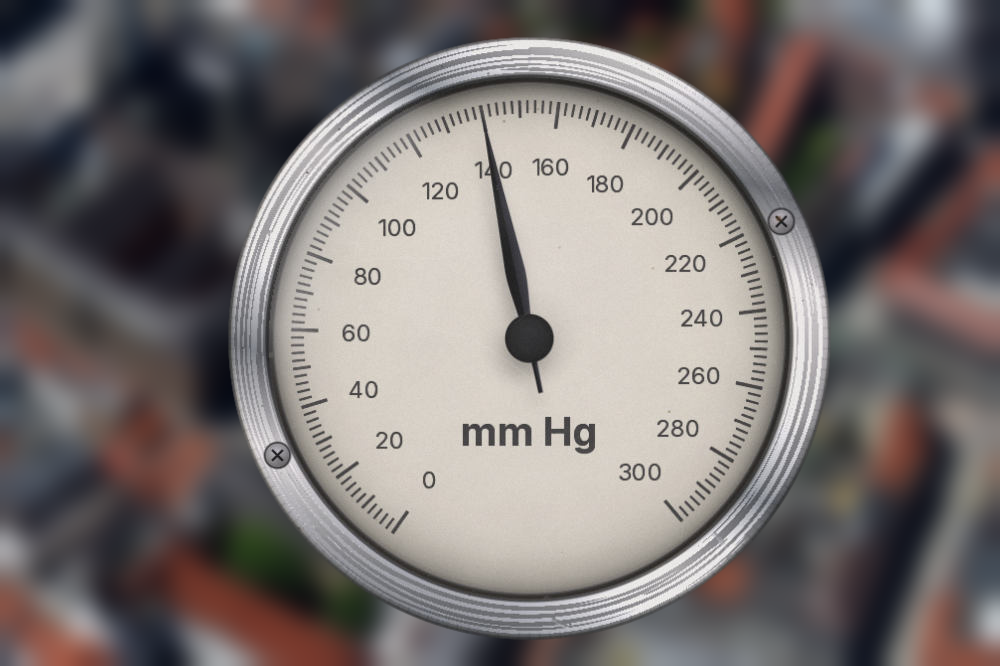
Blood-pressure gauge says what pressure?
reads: 140 mmHg
